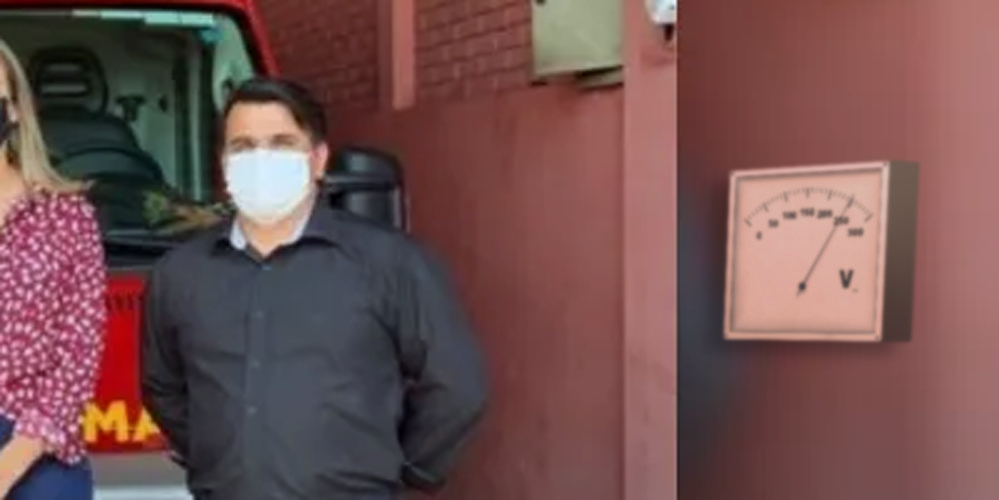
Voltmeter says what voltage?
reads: 250 V
